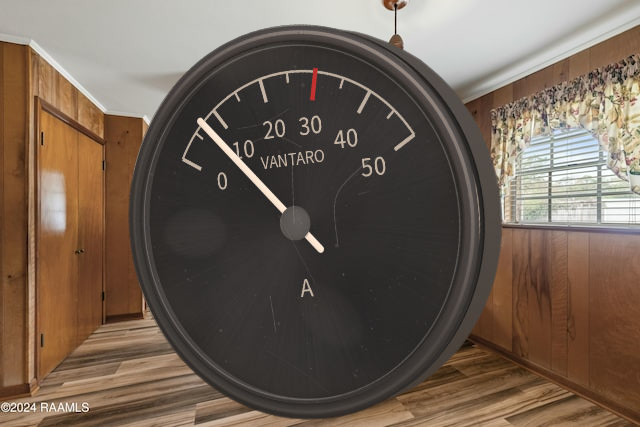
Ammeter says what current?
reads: 7.5 A
